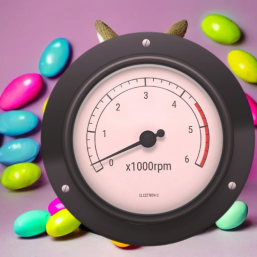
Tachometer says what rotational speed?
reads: 200 rpm
